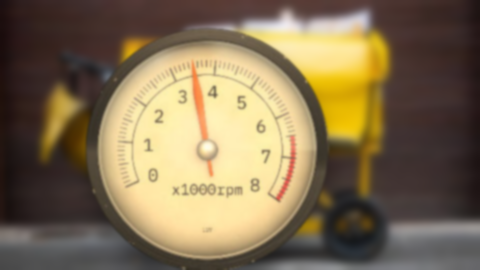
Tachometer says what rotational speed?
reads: 3500 rpm
